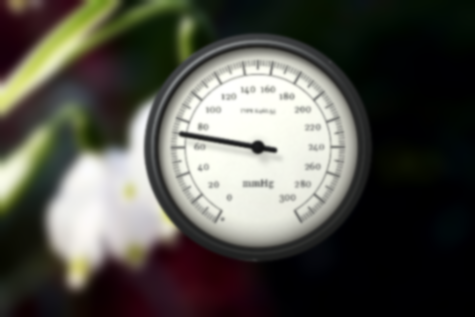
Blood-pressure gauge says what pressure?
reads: 70 mmHg
